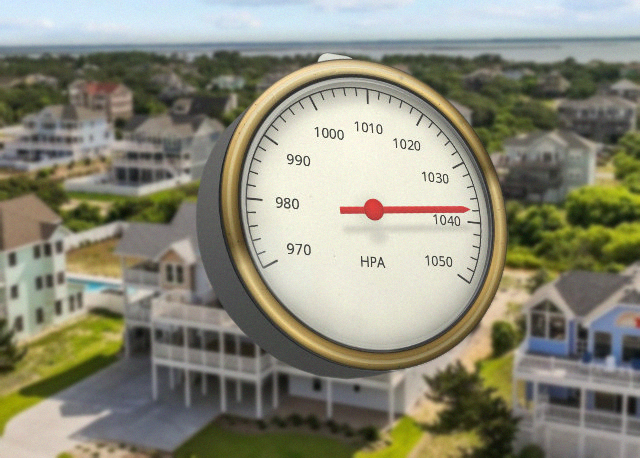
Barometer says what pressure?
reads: 1038 hPa
